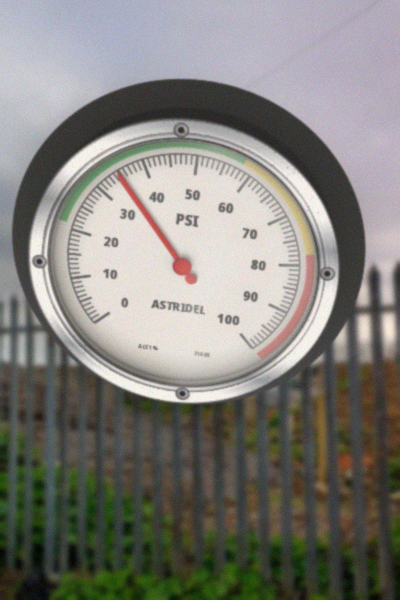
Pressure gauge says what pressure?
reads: 35 psi
